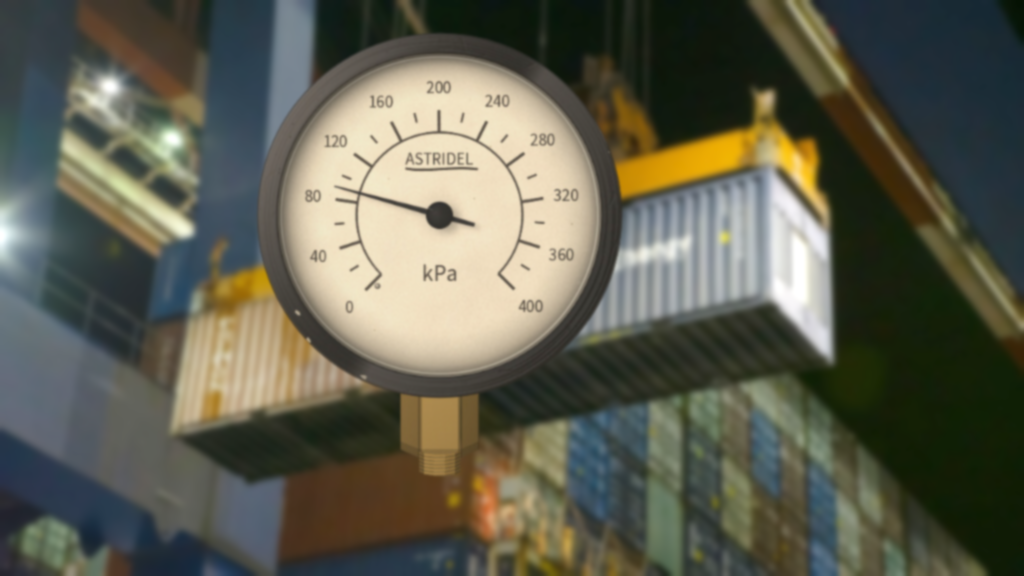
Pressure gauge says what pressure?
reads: 90 kPa
